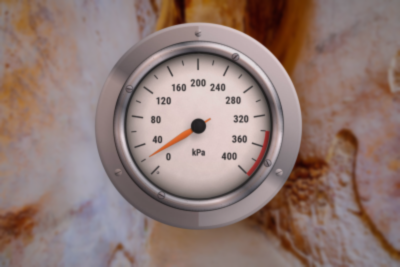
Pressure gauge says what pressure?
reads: 20 kPa
